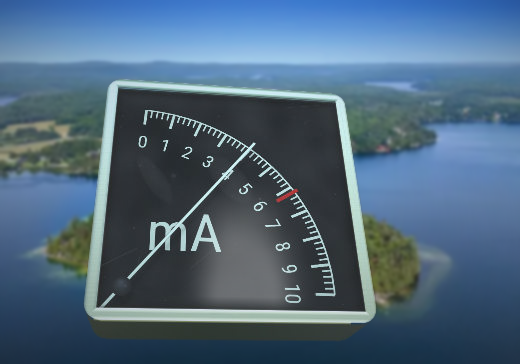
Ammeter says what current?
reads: 4 mA
